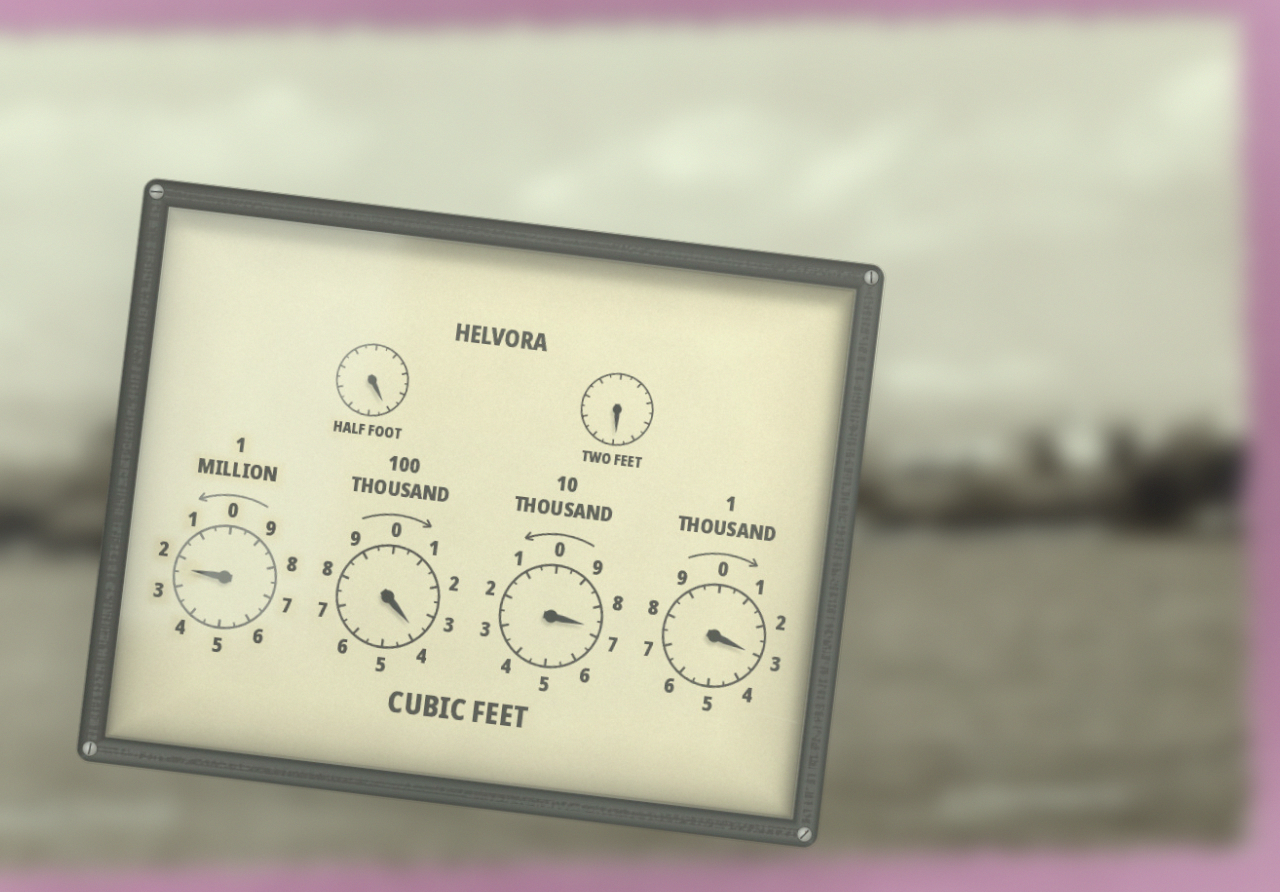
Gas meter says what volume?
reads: 237300 ft³
